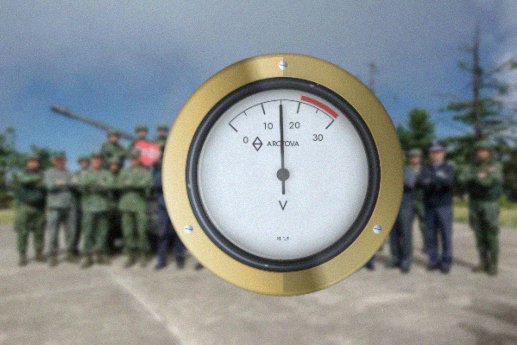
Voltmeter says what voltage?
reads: 15 V
